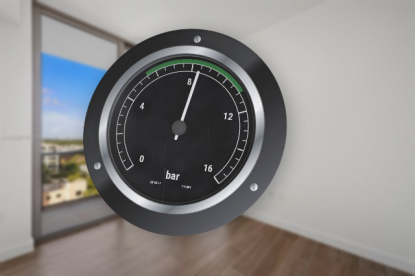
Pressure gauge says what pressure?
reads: 8.5 bar
